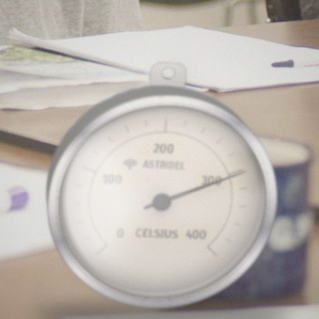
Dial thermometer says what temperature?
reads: 300 °C
